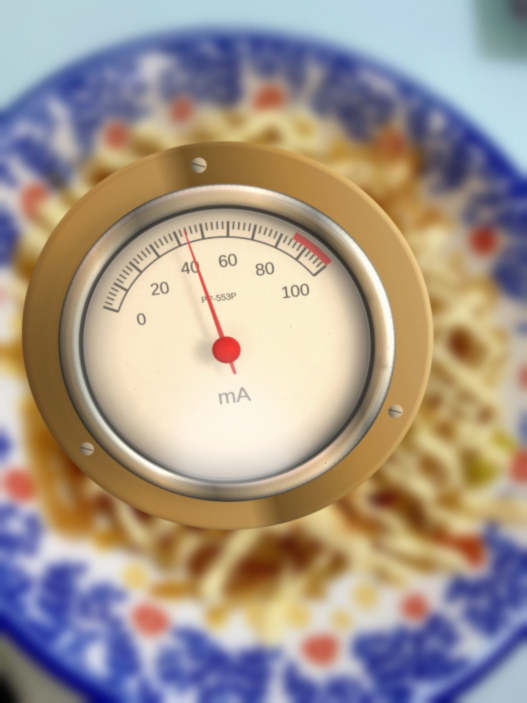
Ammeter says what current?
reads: 44 mA
